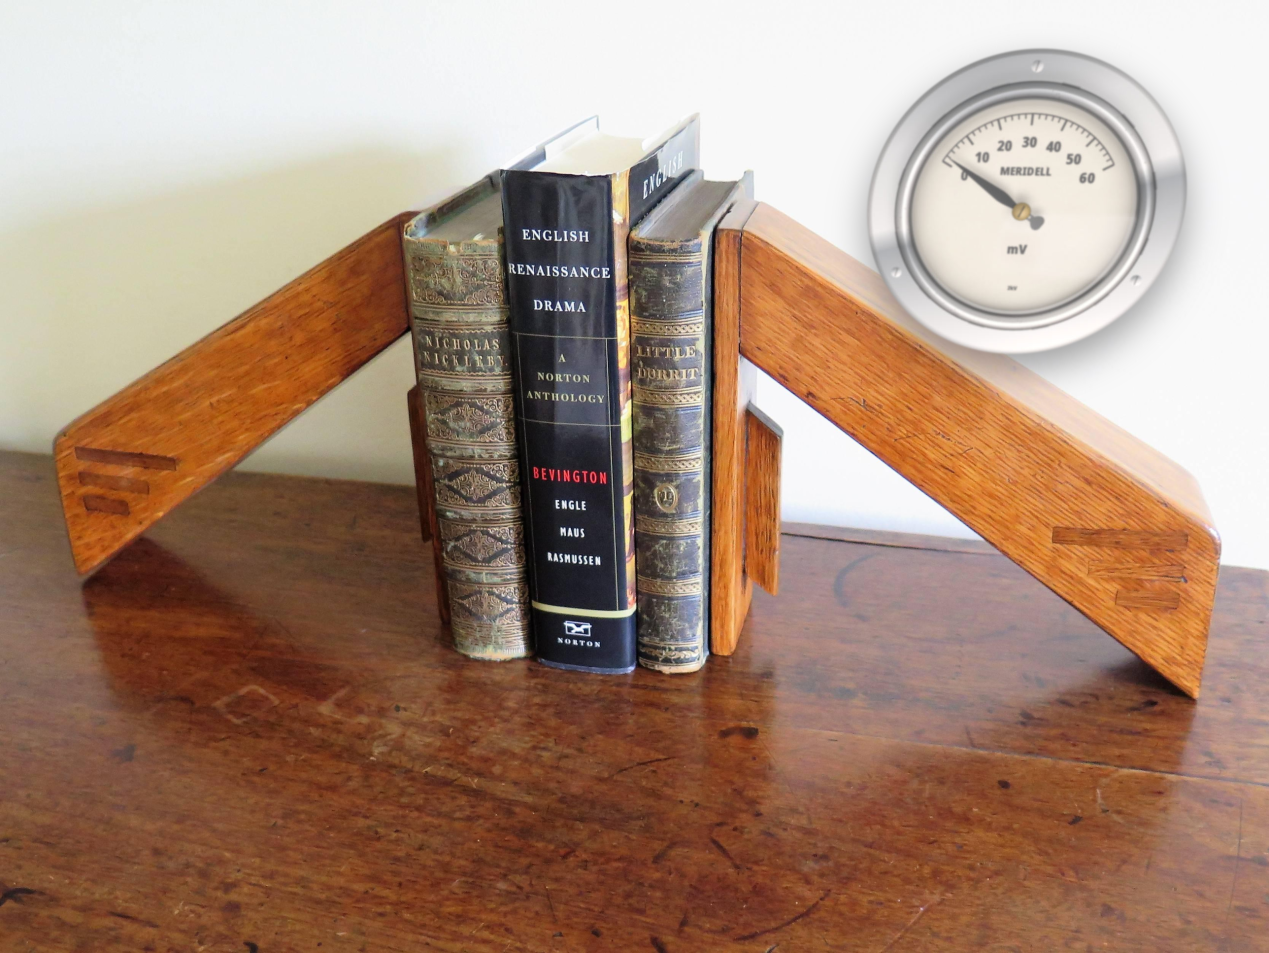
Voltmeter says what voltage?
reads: 2 mV
